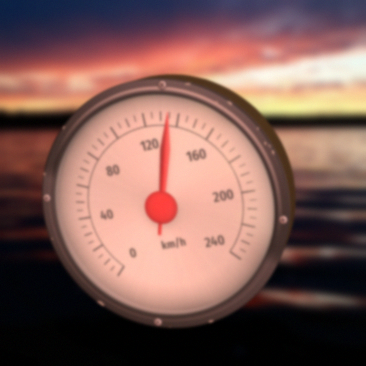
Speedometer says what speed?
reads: 135 km/h
